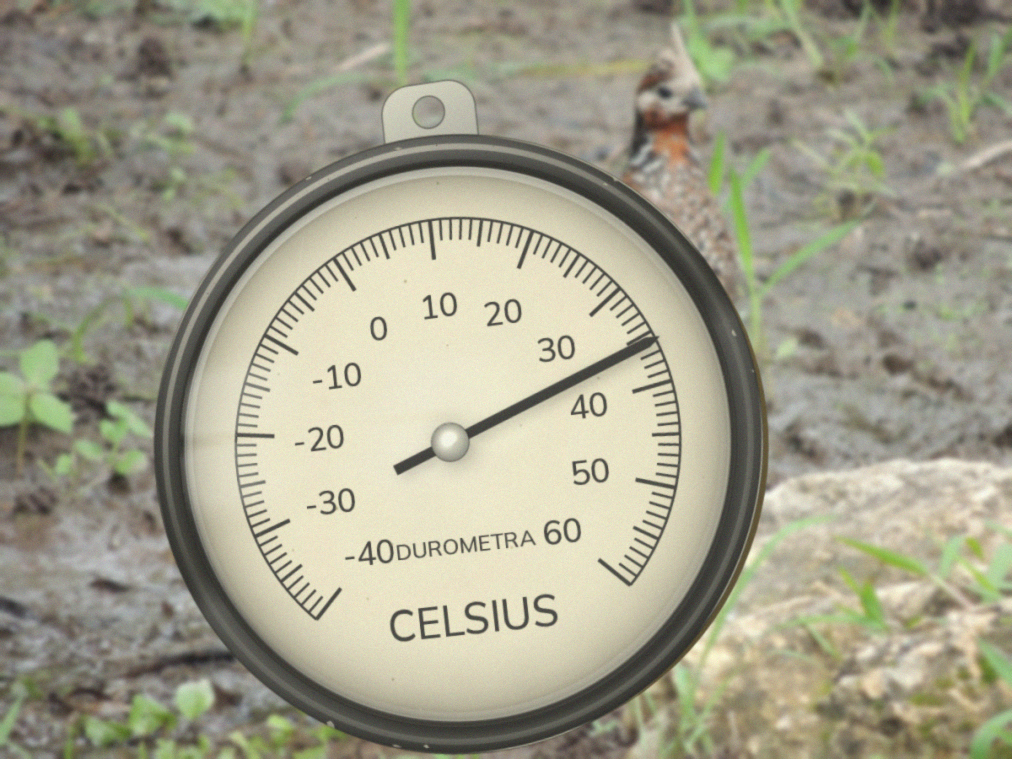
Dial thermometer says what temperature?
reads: 36 °C
